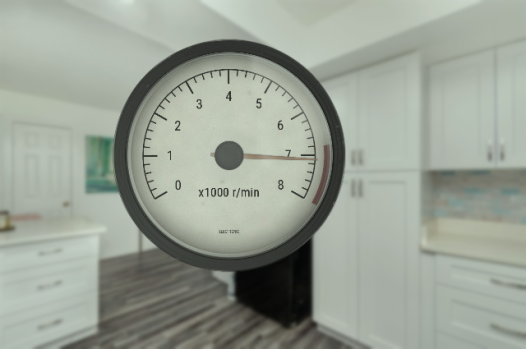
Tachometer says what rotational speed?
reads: 7100 rpm
